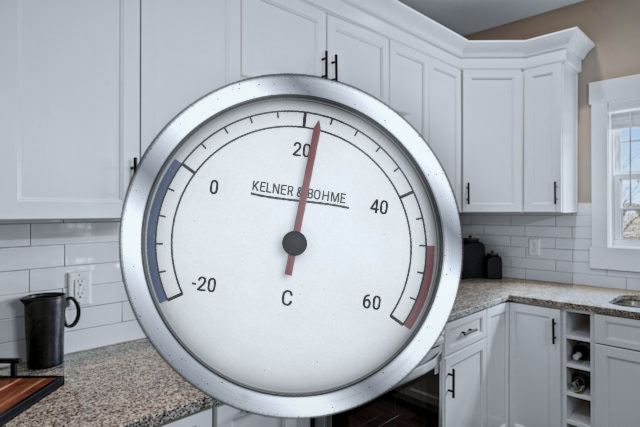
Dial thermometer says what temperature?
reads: 22 °C
